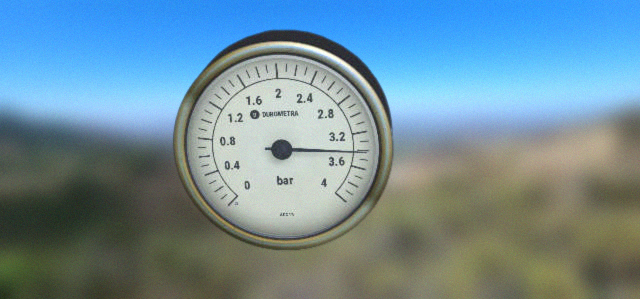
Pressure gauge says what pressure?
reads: 3.4 bar
